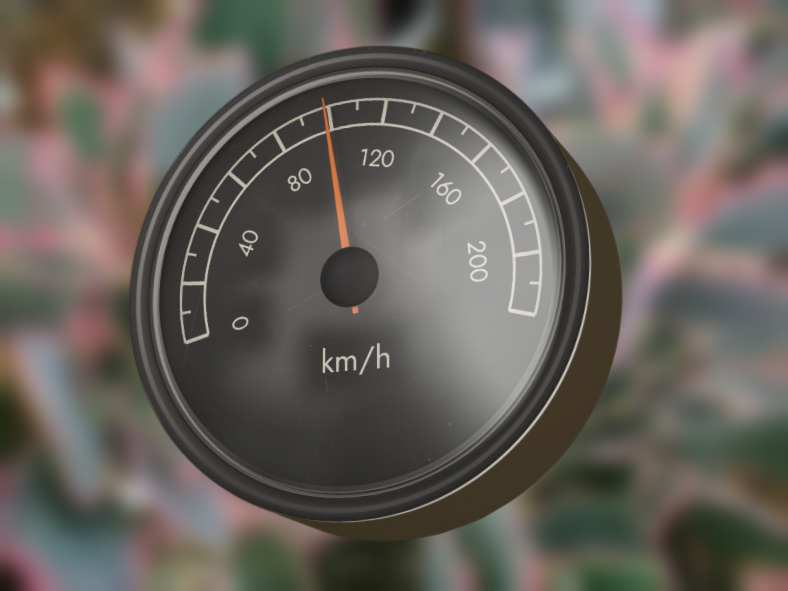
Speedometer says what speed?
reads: 100 km/h
